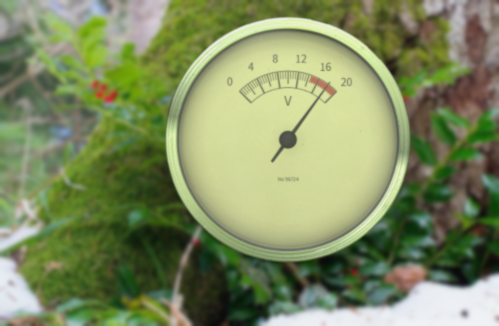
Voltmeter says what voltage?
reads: 18 V
